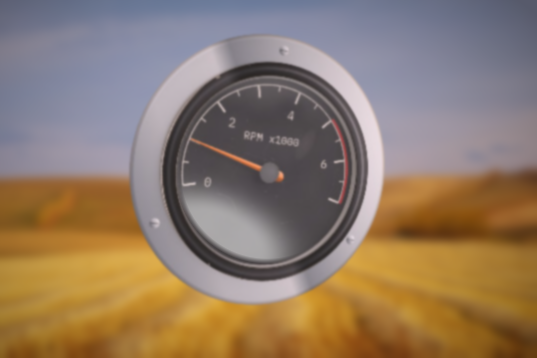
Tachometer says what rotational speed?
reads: 1000 rpm
